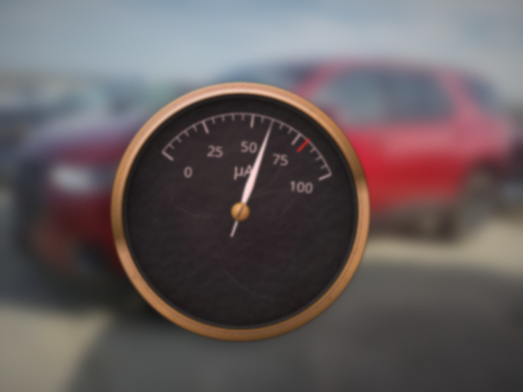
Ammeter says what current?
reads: 60 µA
